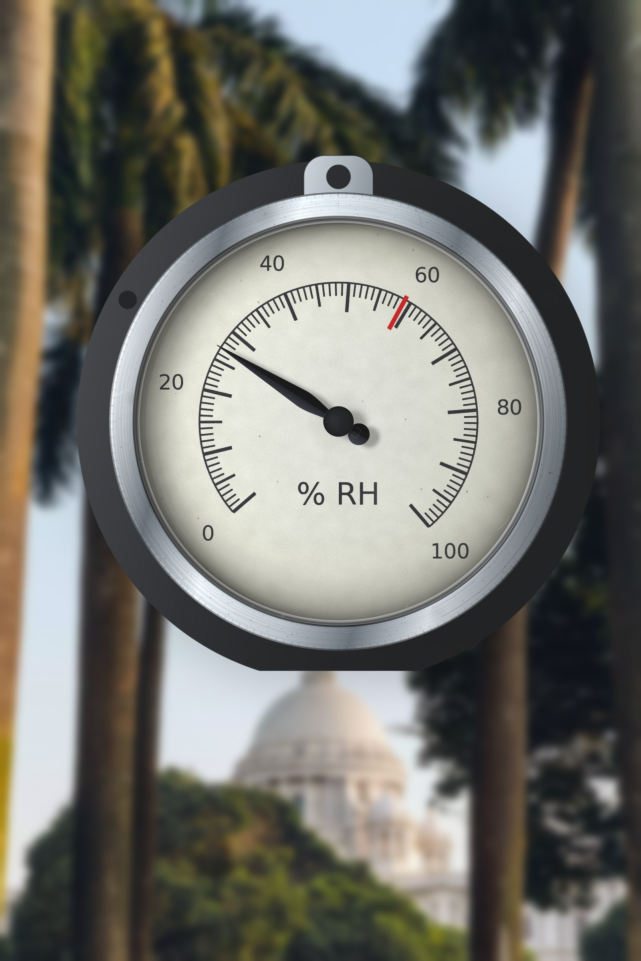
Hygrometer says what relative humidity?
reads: 27 %
